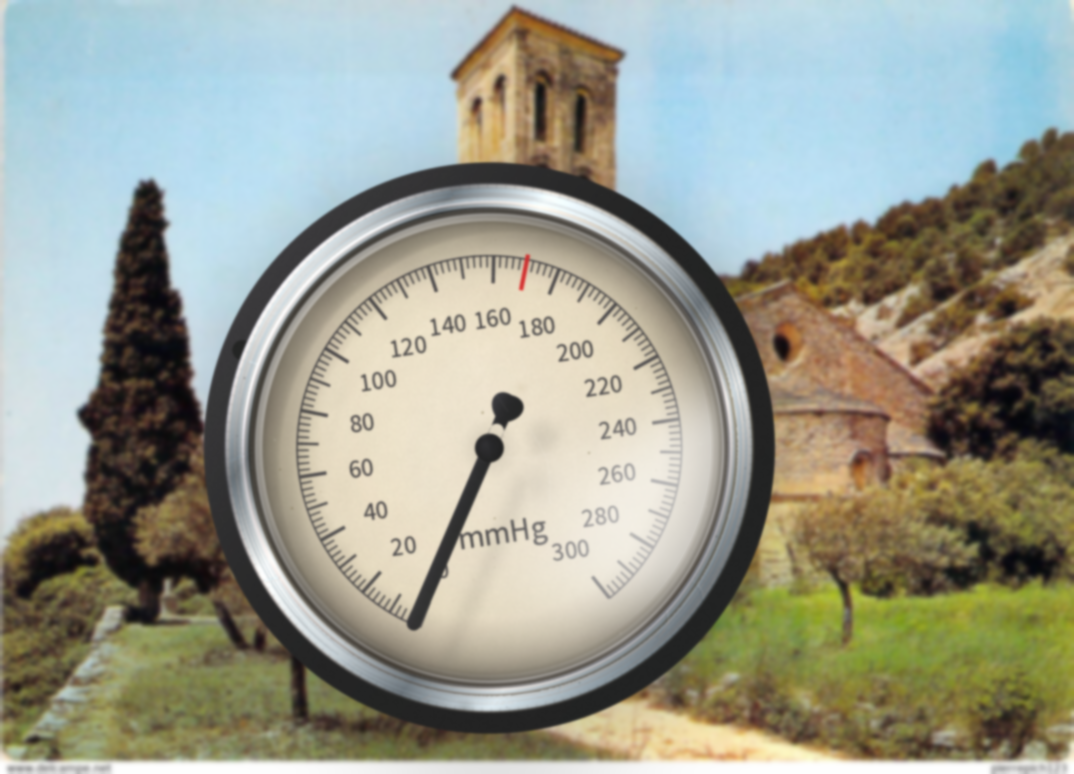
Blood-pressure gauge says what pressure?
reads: 2 mmHg
